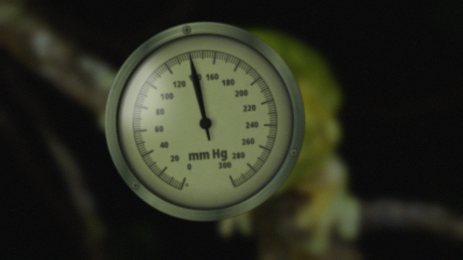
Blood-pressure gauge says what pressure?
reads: 140 mmHg
